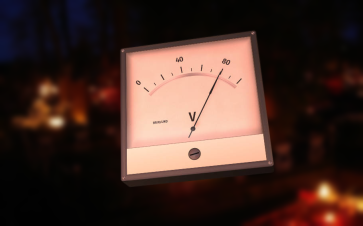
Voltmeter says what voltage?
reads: 80 V
